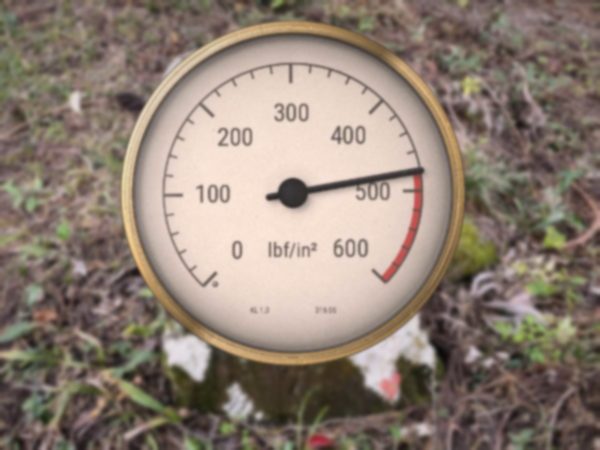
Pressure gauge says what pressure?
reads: 480 psi
